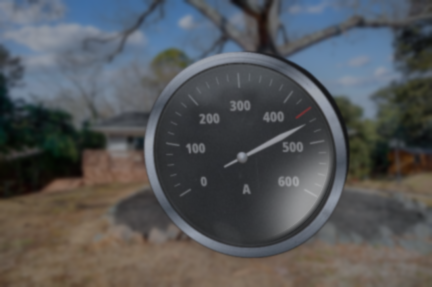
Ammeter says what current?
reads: 460 A
